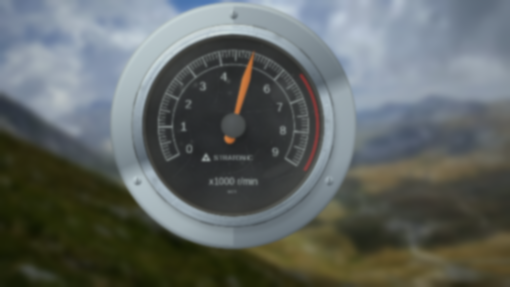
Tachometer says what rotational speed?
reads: 5000 rpm
